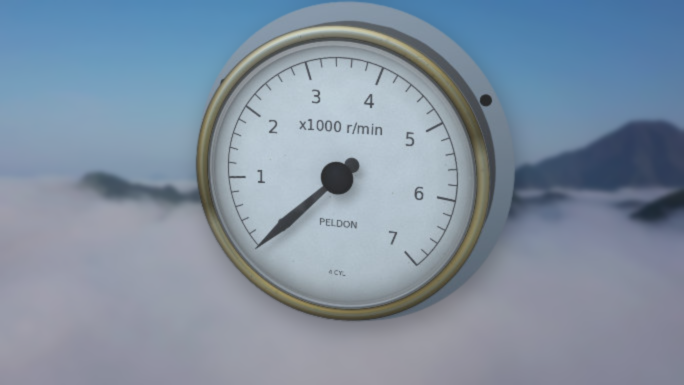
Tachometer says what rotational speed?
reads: 0 rpm
